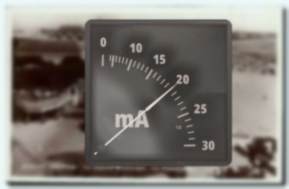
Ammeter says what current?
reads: 20 mA
